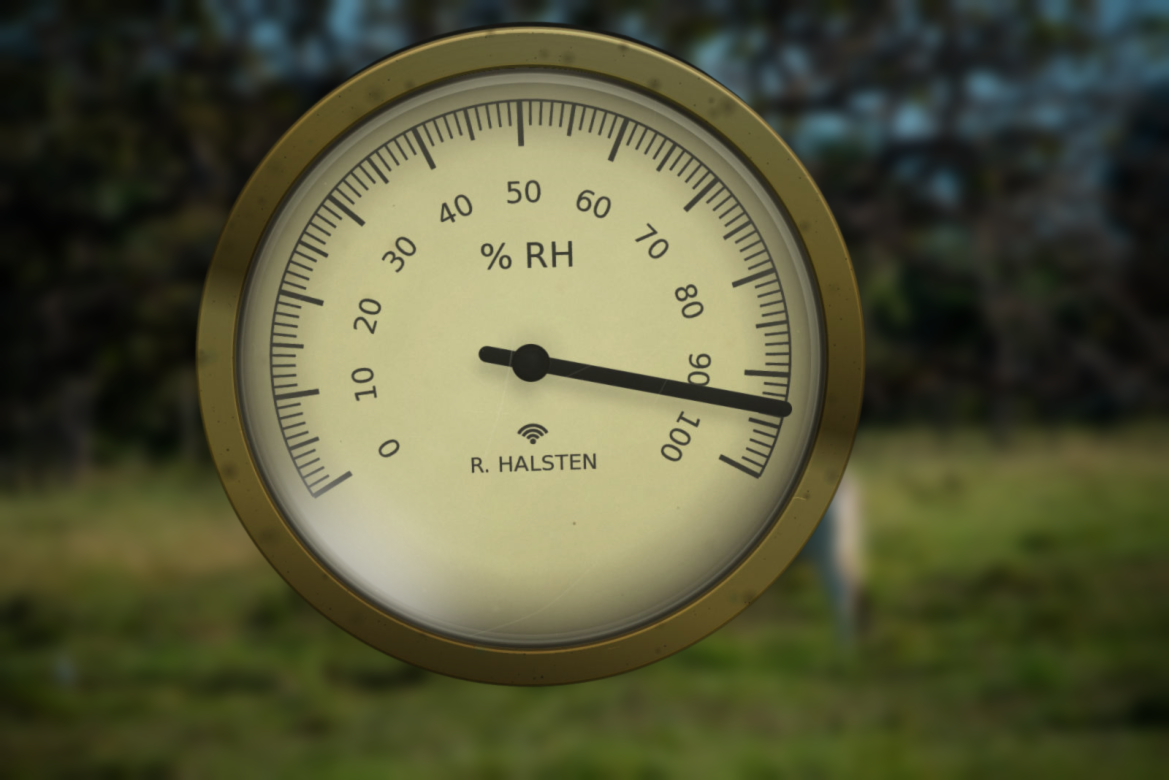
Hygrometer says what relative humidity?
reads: 93 %
